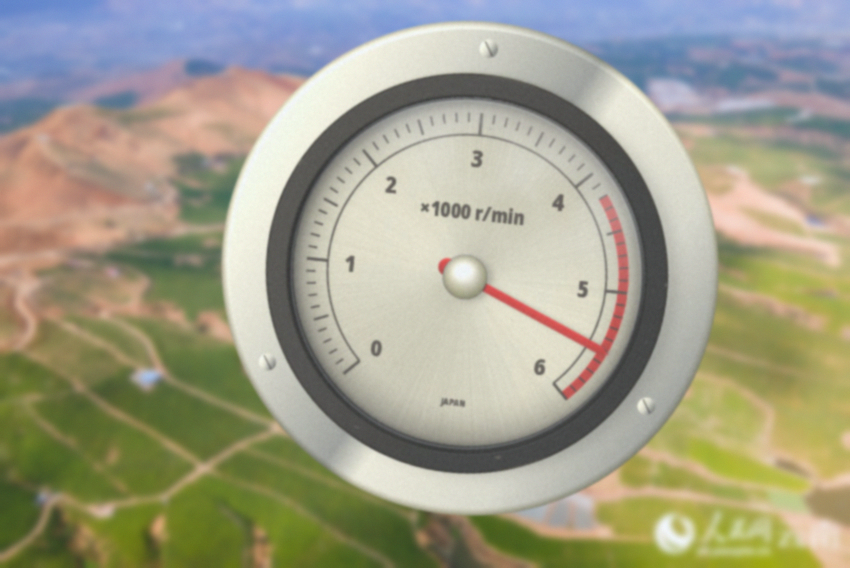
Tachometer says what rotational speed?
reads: 5500 rpm
